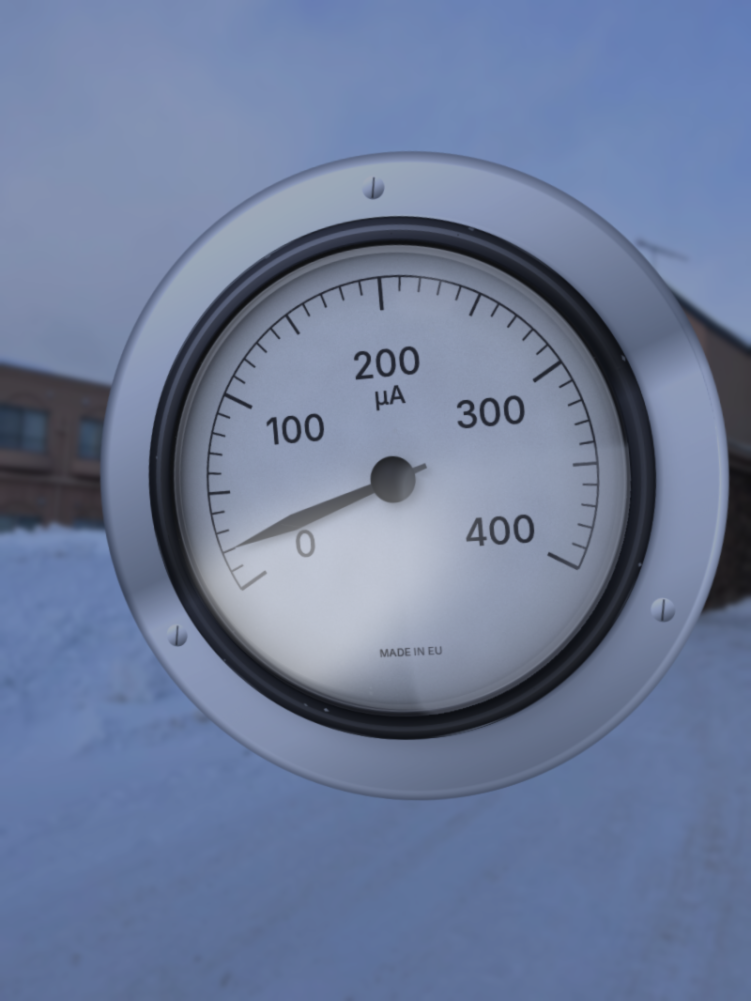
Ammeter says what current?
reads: 20 µA
